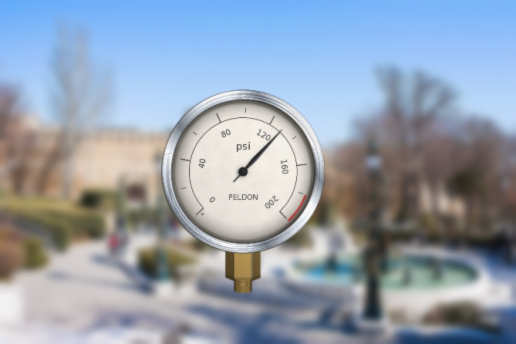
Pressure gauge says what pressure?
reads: 130 psi
